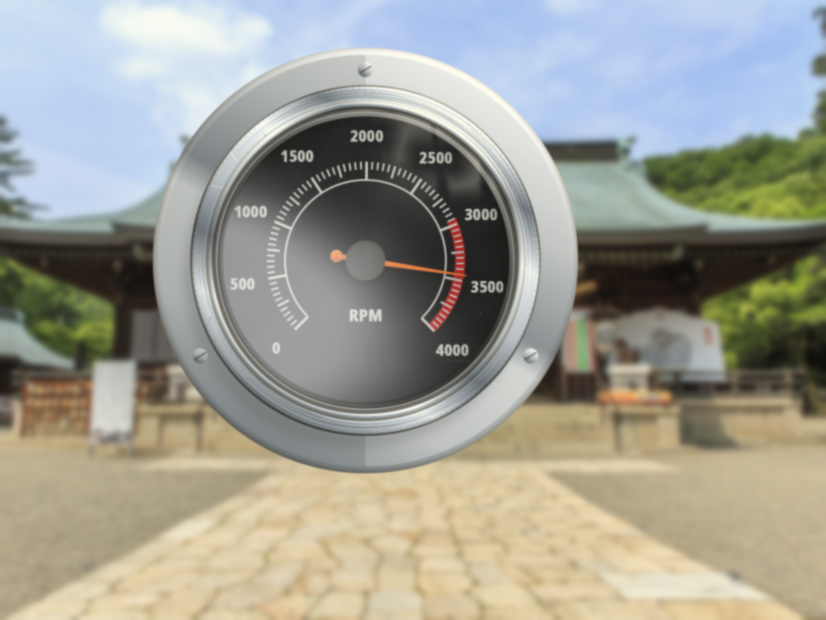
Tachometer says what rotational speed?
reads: 3450 rpm
